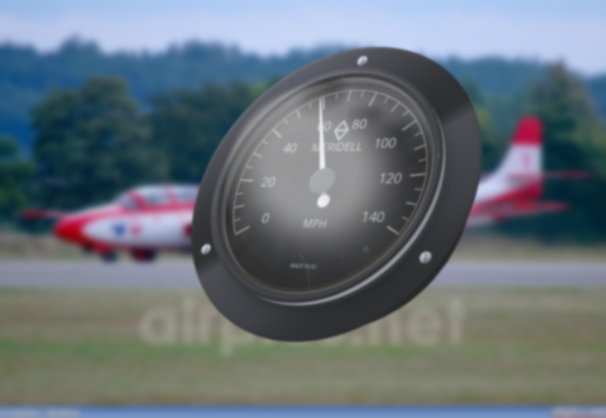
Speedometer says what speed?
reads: 60 mph
